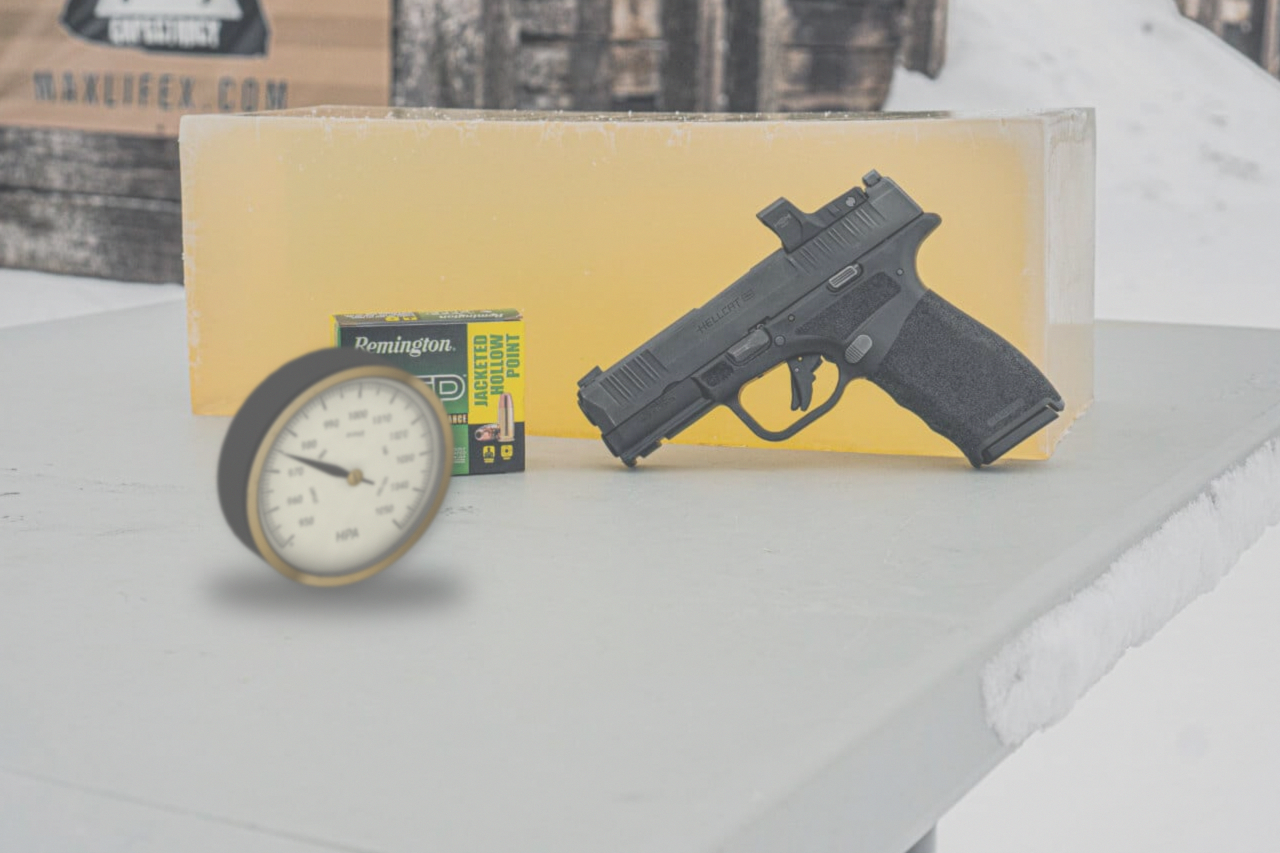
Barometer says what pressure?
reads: 975 hPa
